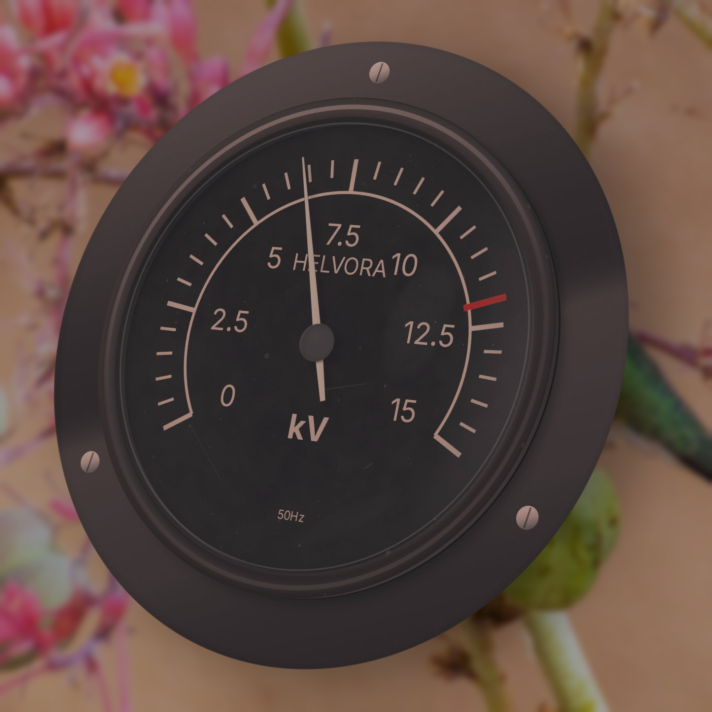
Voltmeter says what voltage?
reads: 6.5 kV
